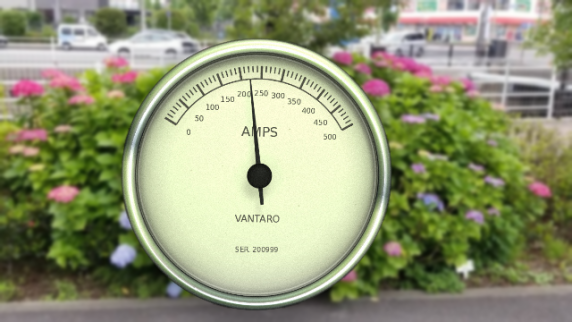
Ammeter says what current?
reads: 220 A
